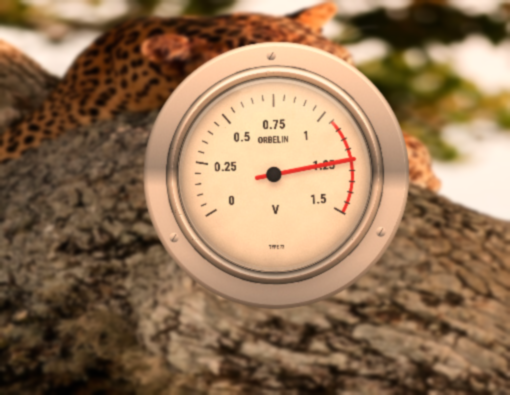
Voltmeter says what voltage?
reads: 1.25 V
